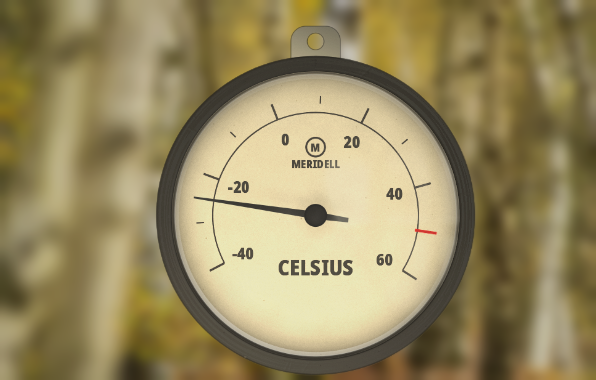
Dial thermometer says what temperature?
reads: -25 °C
